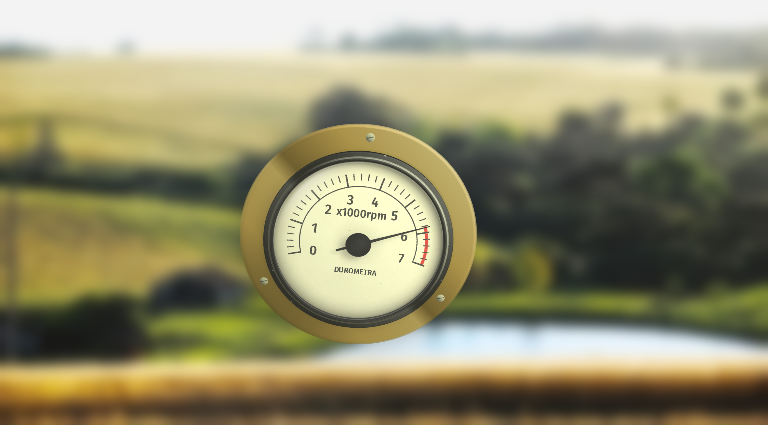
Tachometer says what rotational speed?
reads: 5800 rpm
